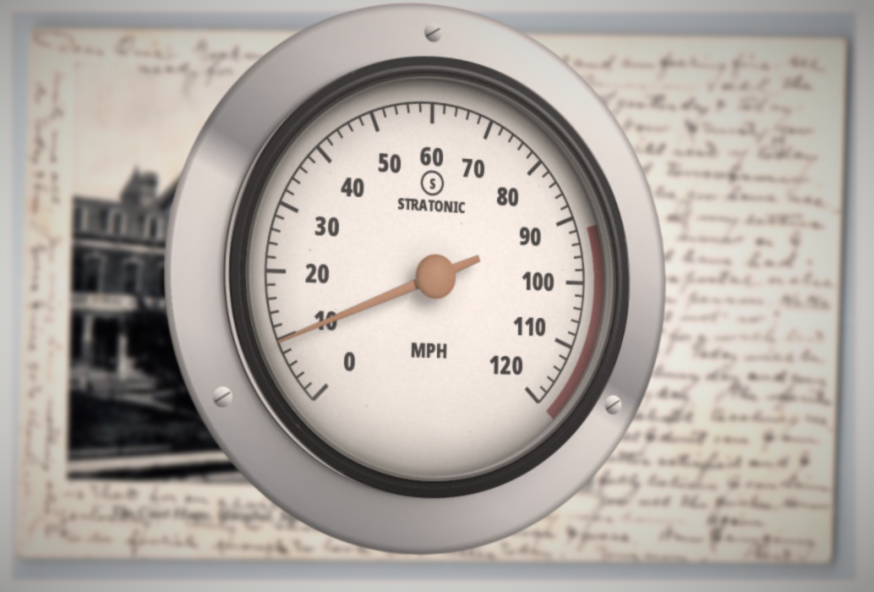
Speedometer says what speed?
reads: 10 mph
